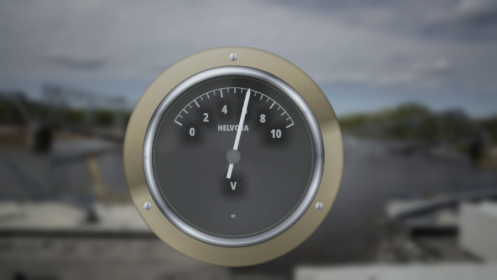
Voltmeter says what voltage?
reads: 6 V
